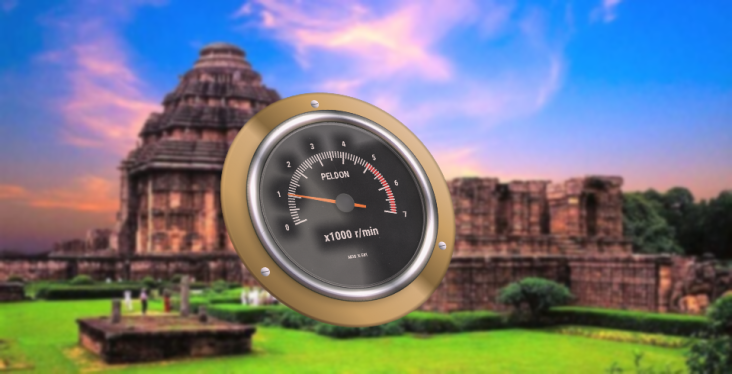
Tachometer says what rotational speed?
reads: 1000 rpm
